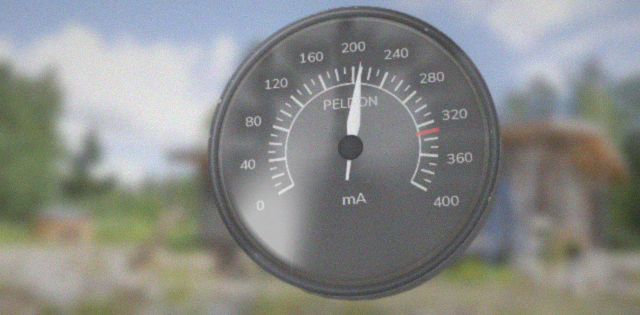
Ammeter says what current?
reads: 210 mA
